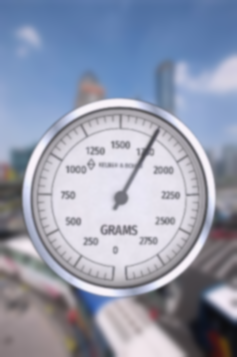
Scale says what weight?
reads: 1750 g
